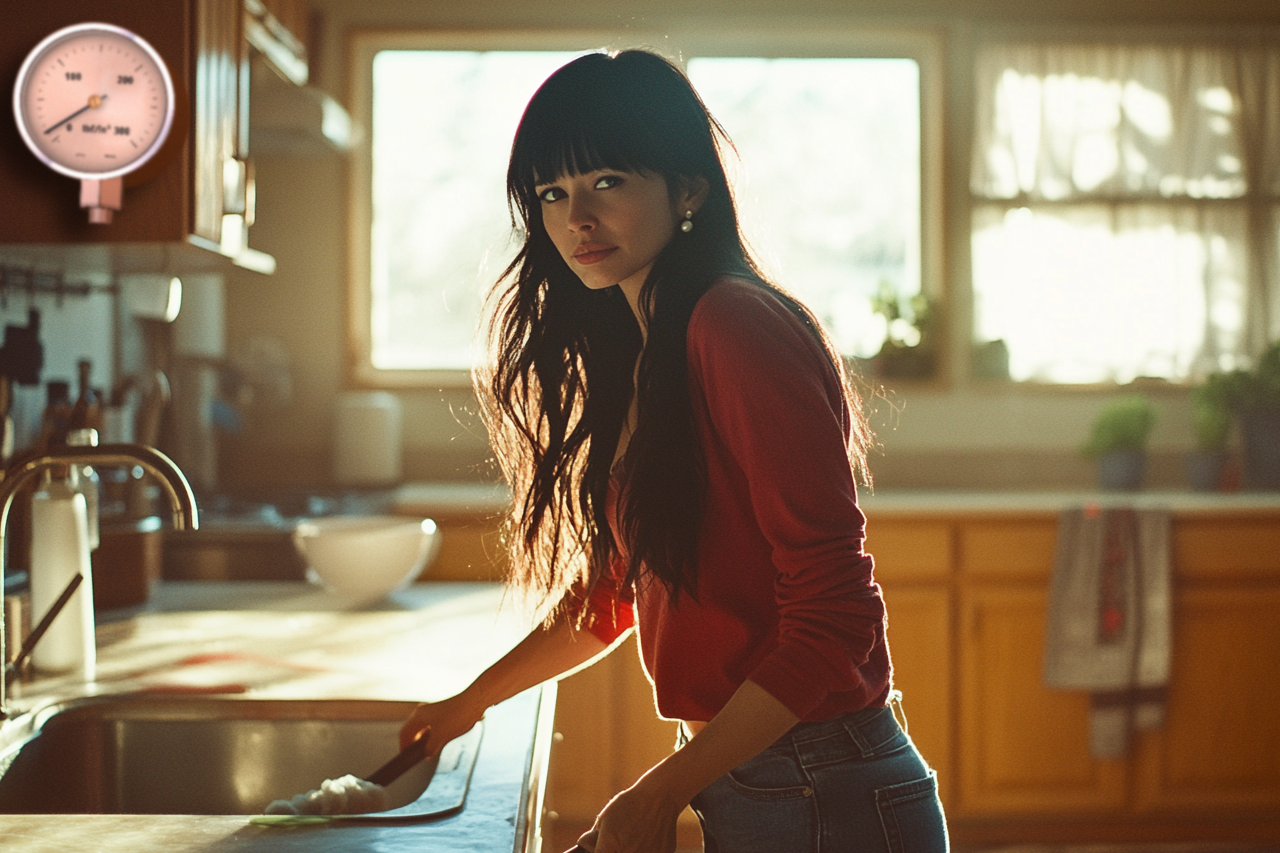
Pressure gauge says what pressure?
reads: 10 psi
